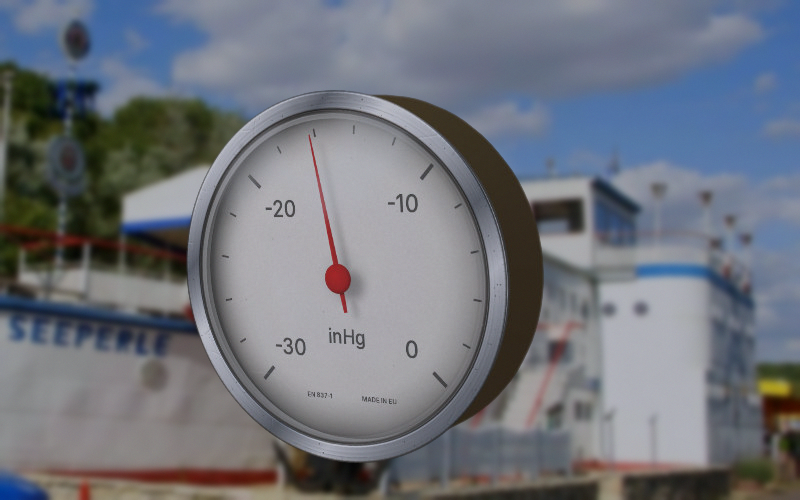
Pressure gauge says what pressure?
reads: -16 inHg
